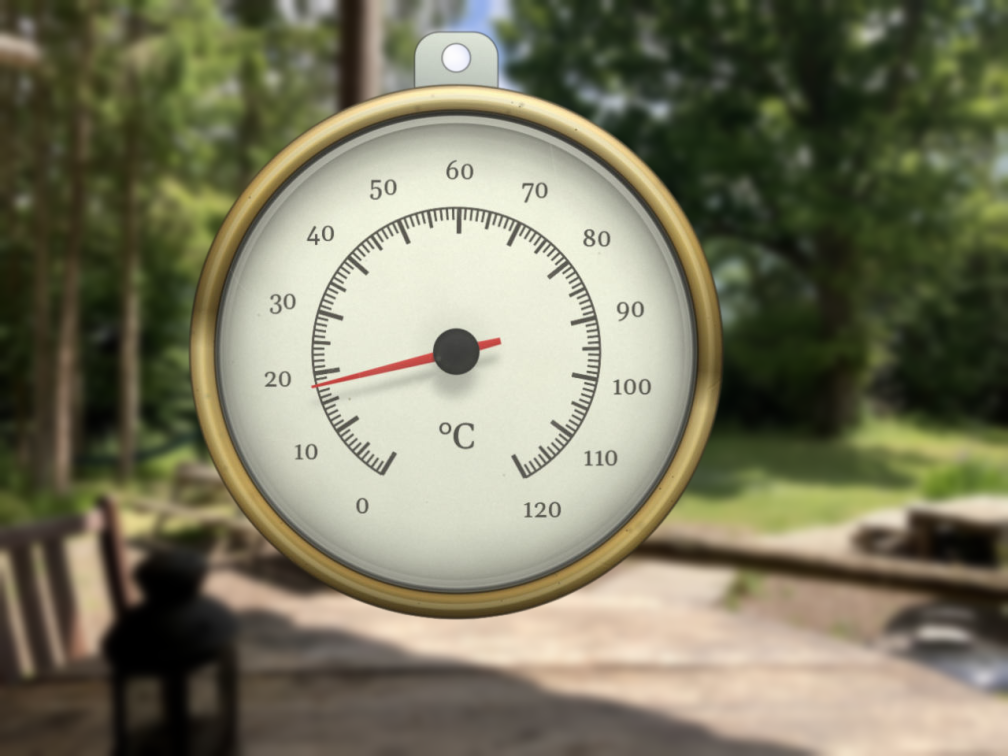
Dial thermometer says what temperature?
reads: 18 °C
